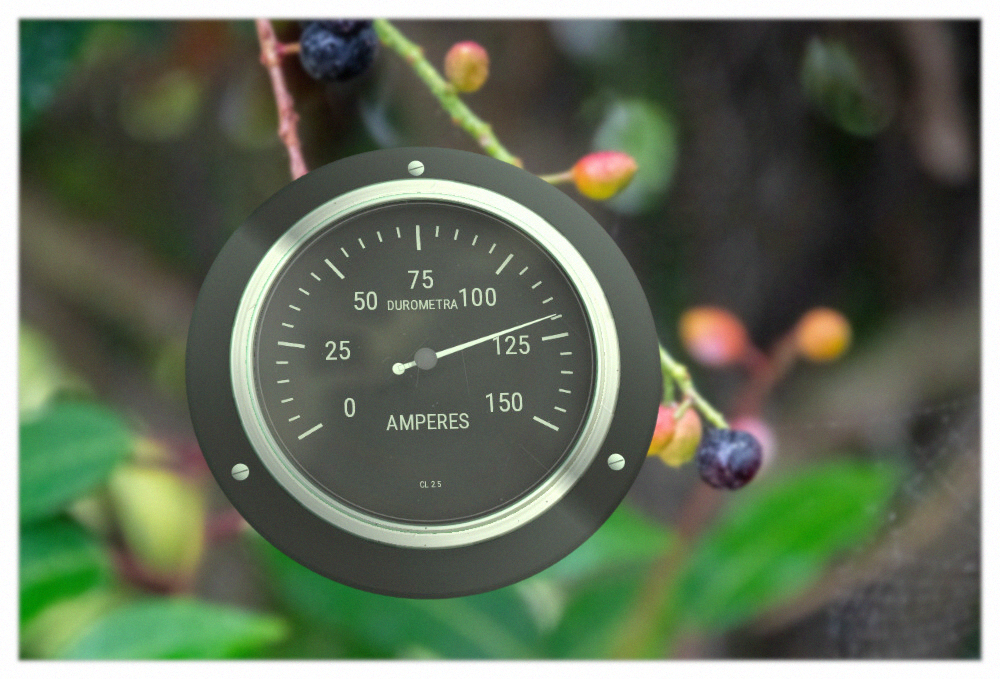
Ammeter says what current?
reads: 120 A
